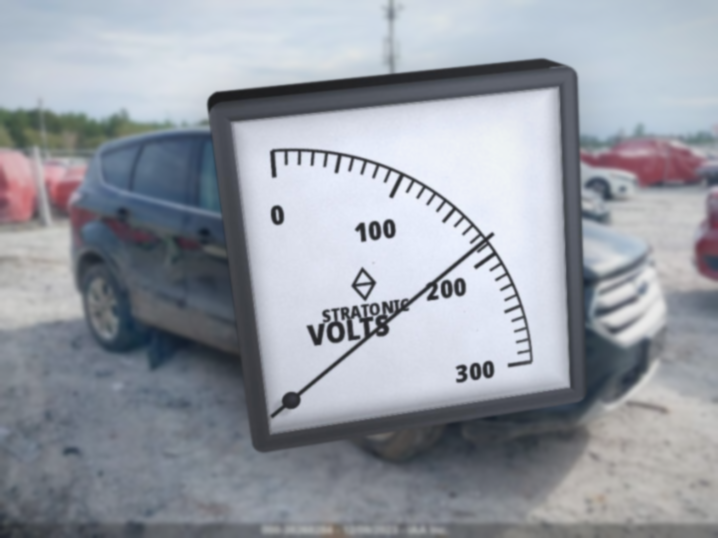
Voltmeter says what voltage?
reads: 185 V
